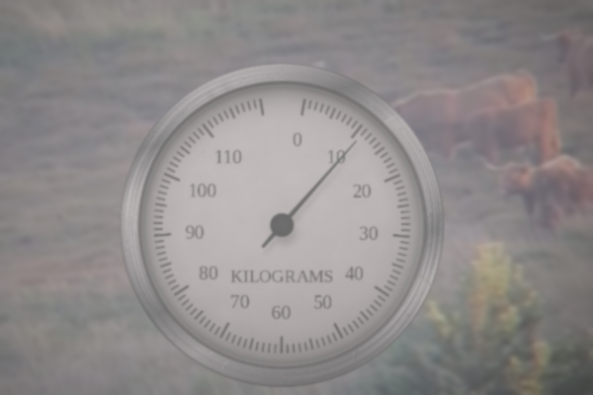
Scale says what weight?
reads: 11 kg
